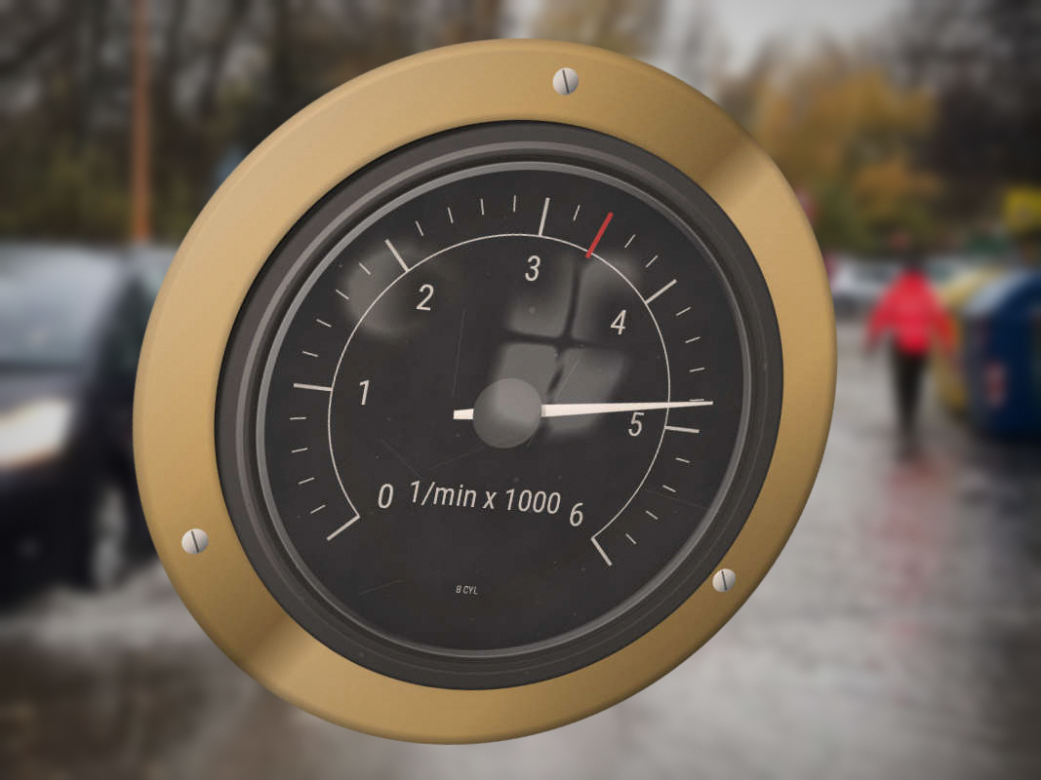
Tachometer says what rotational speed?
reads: 4800 rpm
